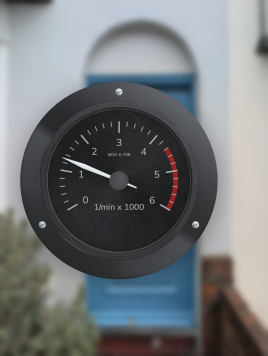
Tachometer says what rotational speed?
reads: 1300 rpm
